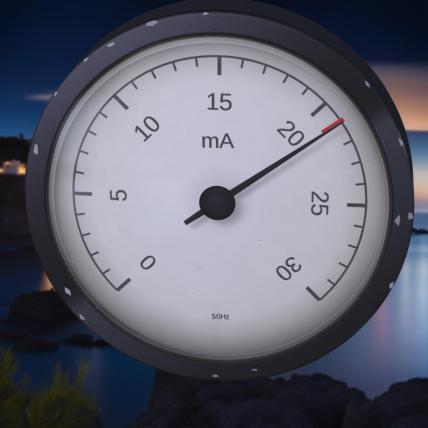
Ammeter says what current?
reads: 21 mA
